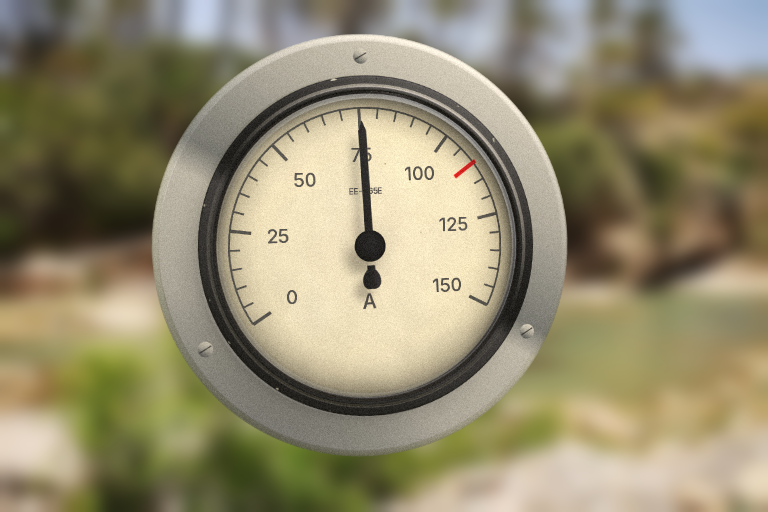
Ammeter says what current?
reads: 75 A
